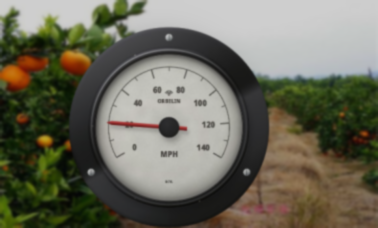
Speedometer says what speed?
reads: 20 mph
